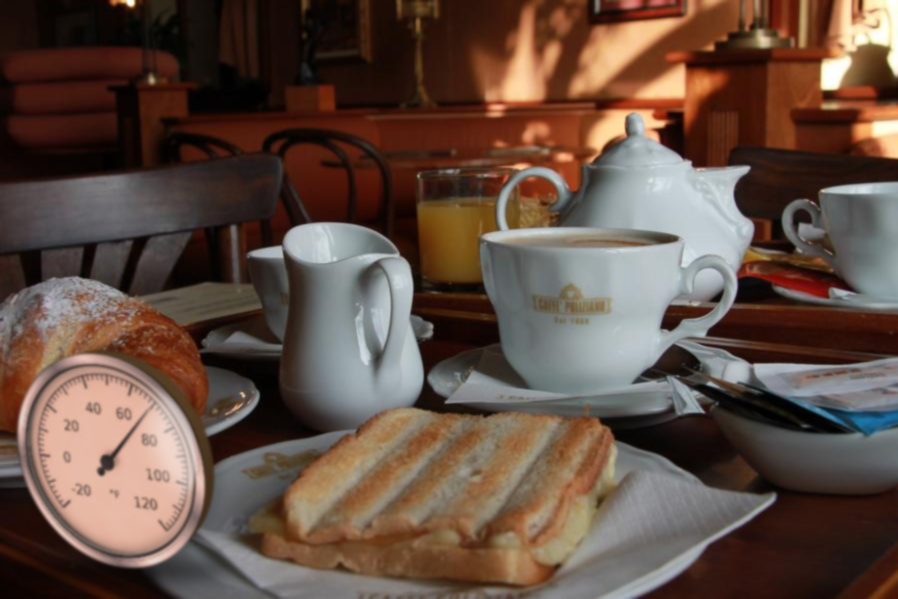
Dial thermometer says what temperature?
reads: 70 °F
